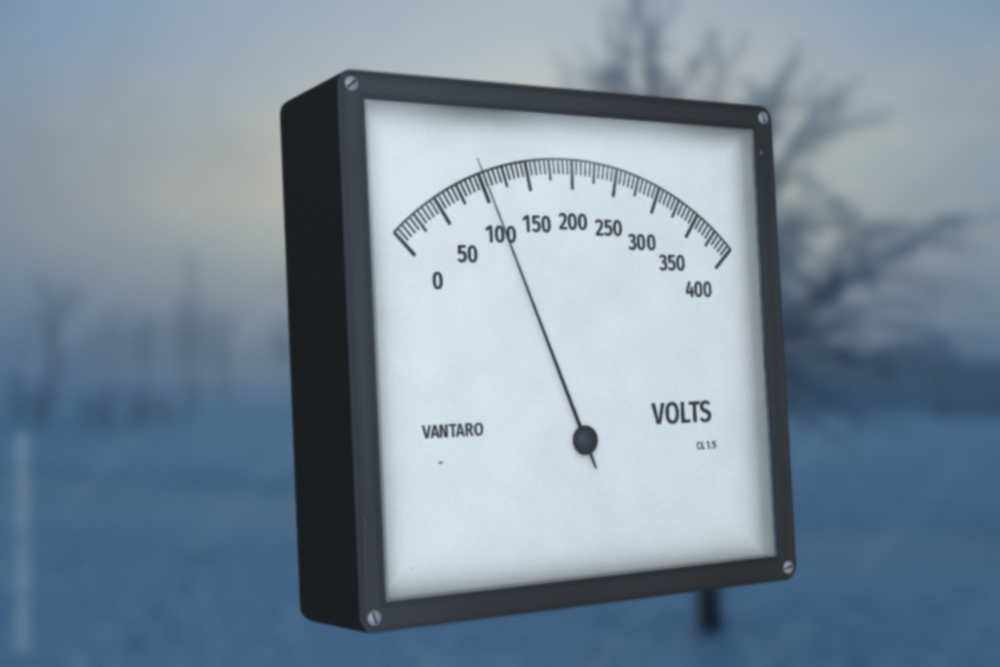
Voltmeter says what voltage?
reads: 100 V
